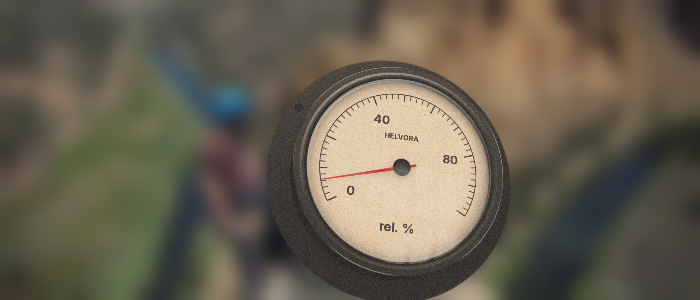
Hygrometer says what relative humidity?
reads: 6 %
